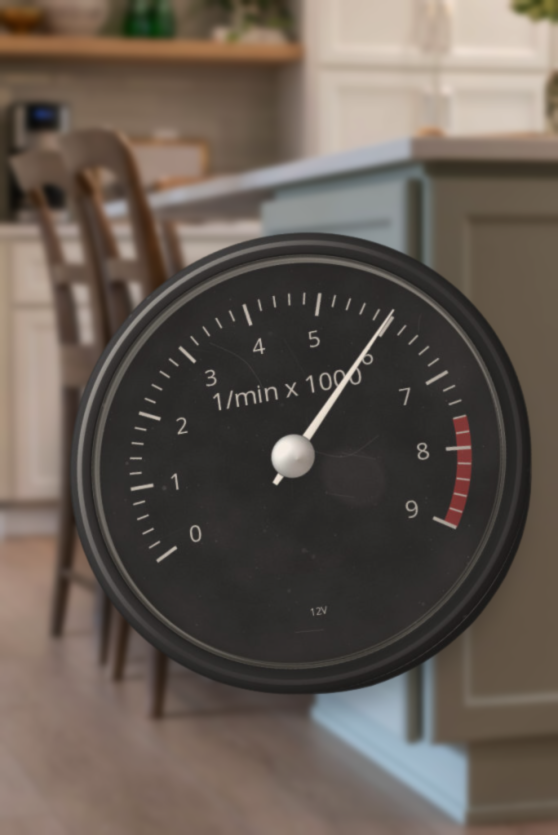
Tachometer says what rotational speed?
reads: 6000 rpm
